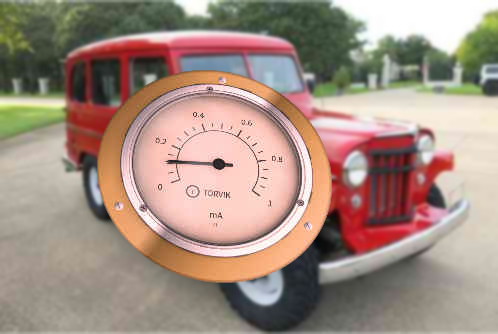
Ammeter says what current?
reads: 0.1 mA
